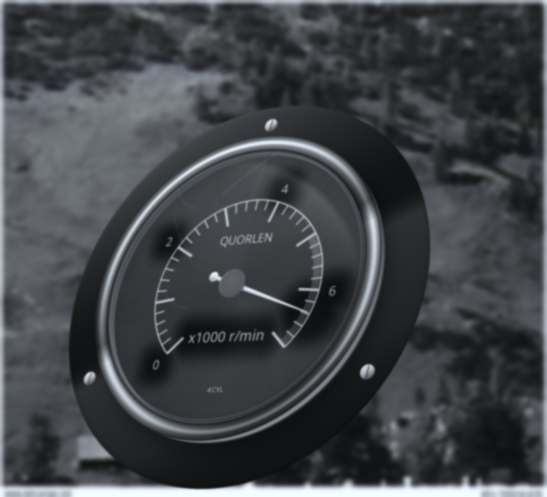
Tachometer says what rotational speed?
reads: 6400 rpm
